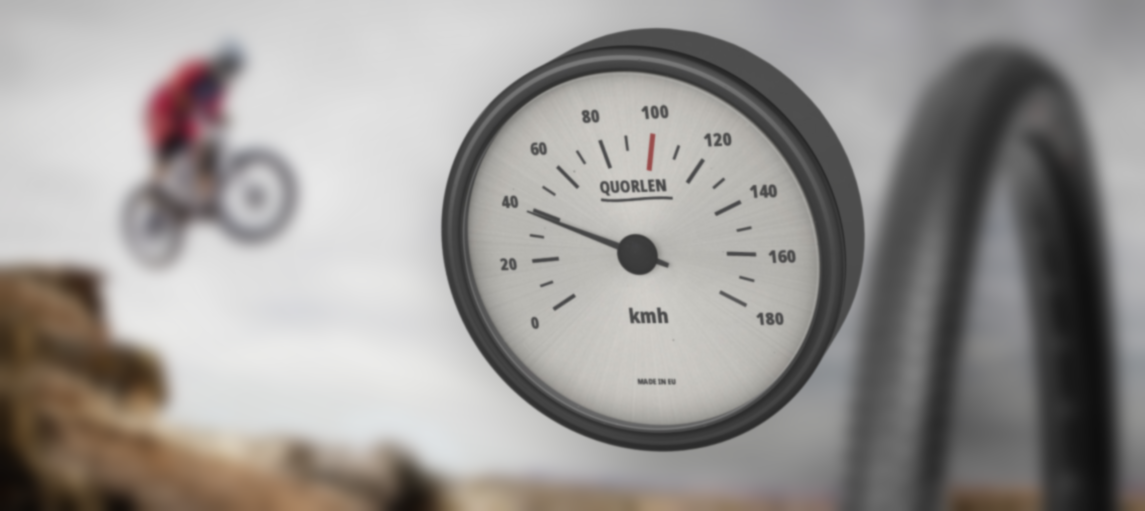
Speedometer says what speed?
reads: 40 km/h
